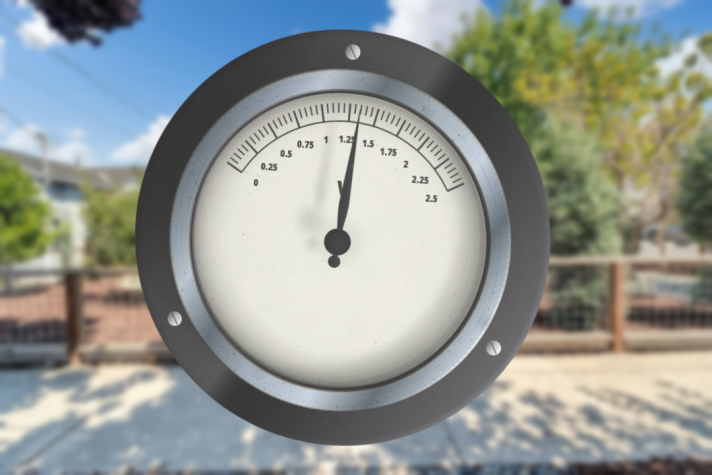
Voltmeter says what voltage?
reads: 1.35 V
